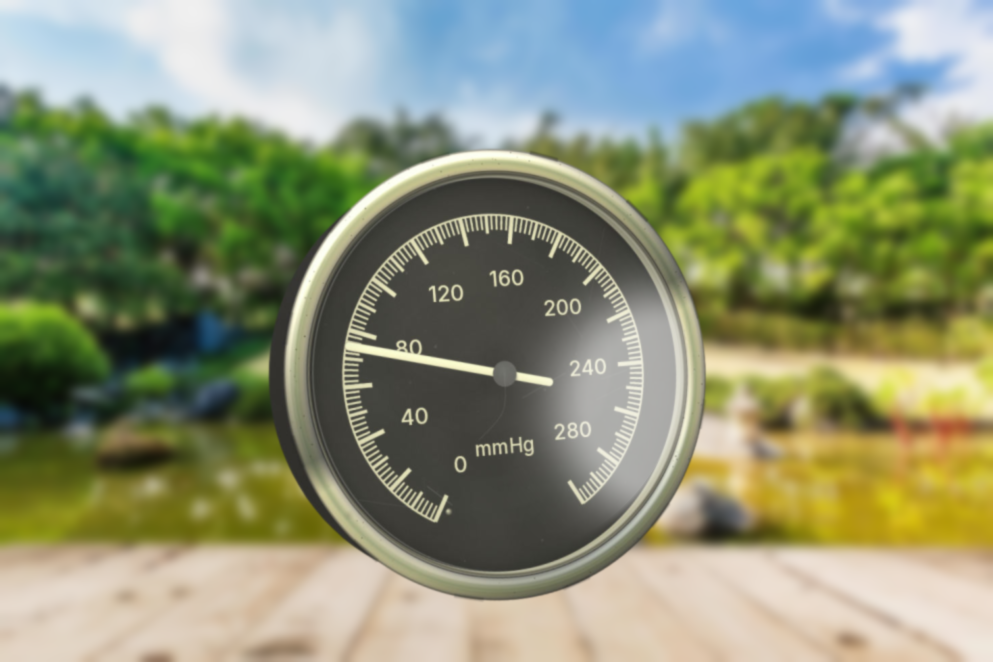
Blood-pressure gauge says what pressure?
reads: 74 mmHg
